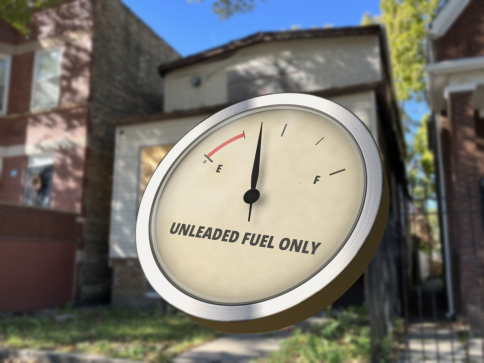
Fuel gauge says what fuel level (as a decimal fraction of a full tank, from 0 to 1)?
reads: 0.375
